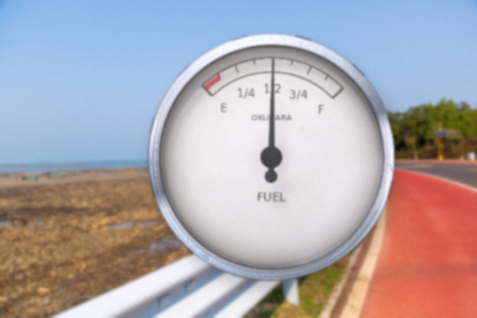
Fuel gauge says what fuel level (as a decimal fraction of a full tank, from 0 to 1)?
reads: 0.5
